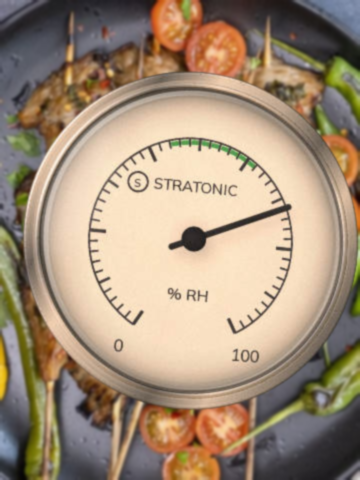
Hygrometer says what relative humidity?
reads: 72 %
